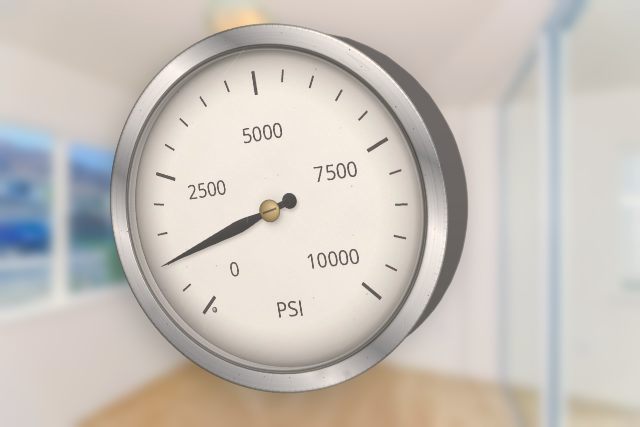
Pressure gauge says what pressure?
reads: 1000 psi
